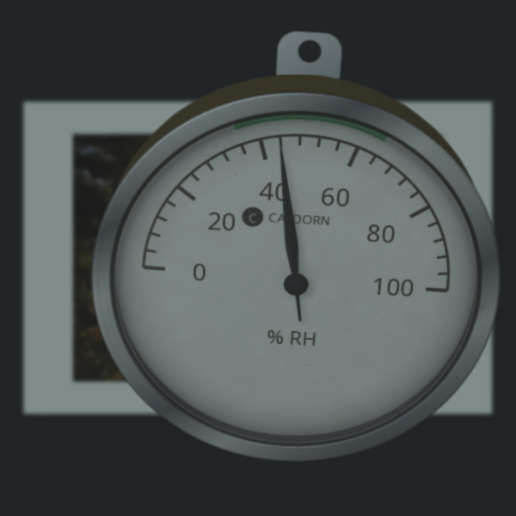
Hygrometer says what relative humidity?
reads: 44 %
